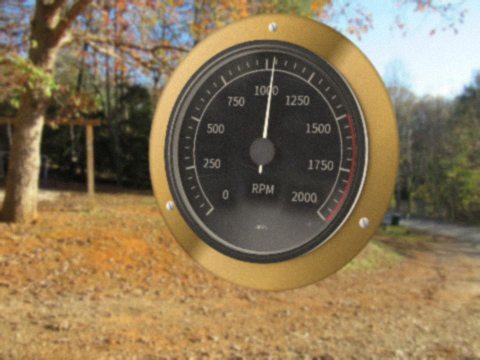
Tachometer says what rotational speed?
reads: 1050 rpm
